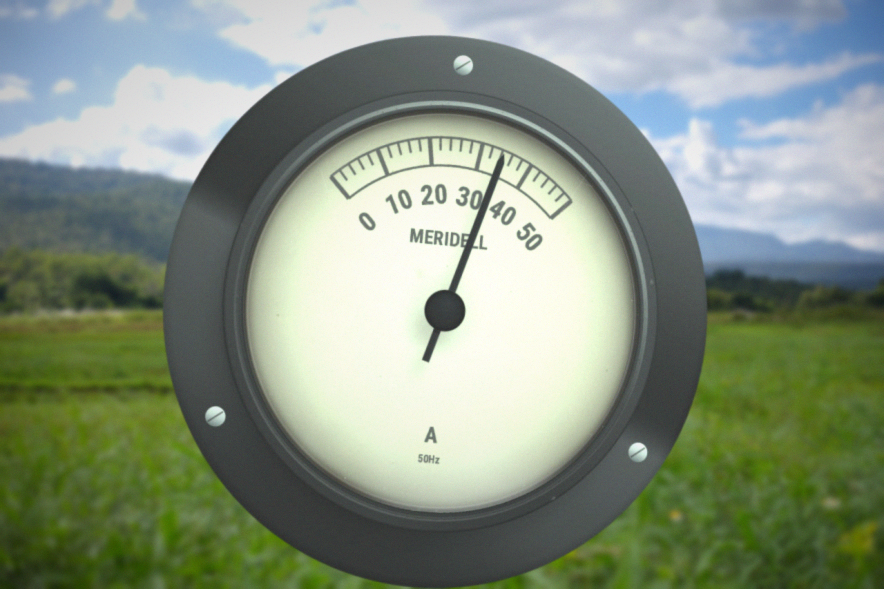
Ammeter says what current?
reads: 34 A
